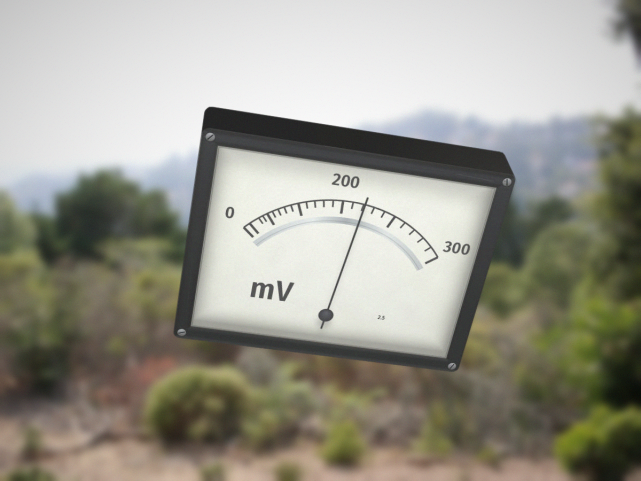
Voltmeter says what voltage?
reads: 220 mV
